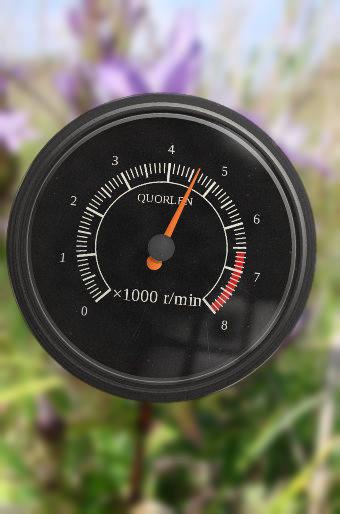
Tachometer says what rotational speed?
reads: 4600 rpm
